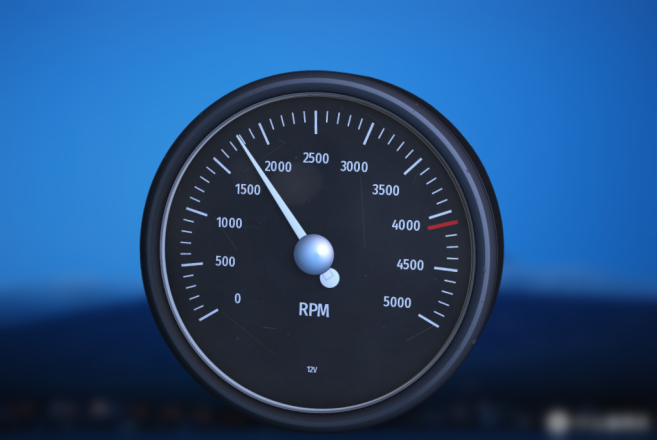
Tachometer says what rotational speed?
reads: 1800 rpm
